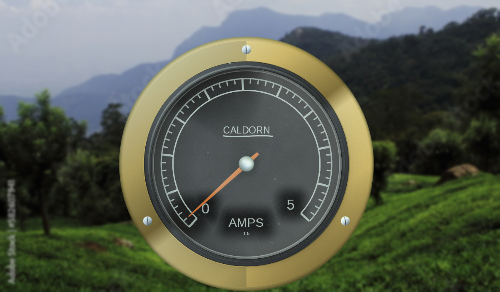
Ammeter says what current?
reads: 0.1 A
